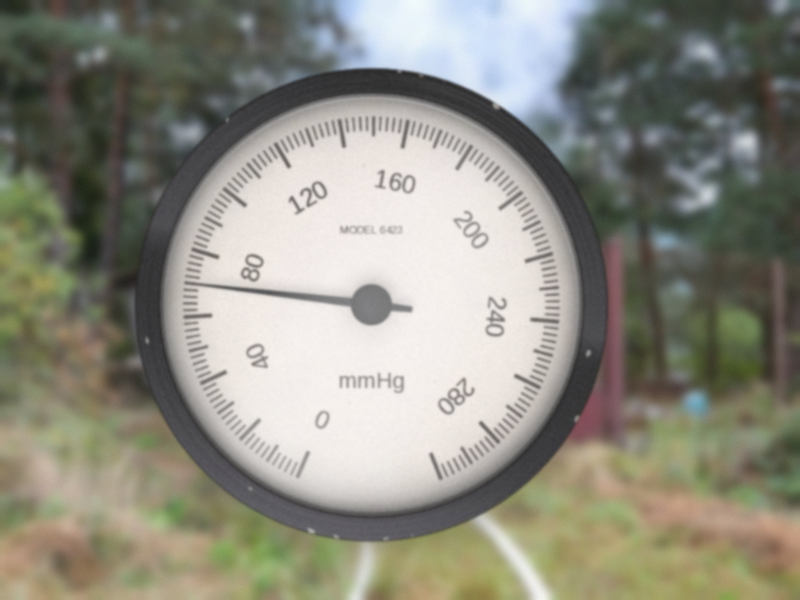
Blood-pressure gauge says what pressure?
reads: 70 mmHg
